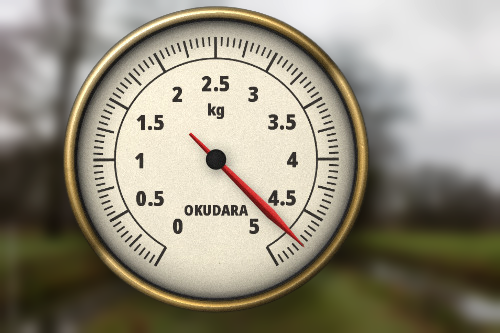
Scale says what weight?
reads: 4.75 kg
